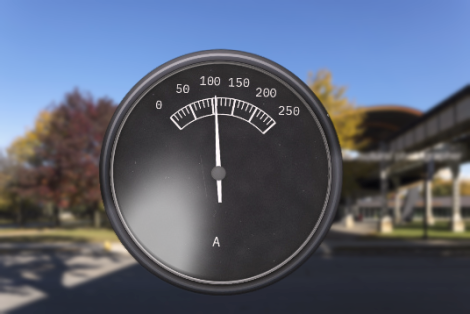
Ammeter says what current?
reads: 110 A
